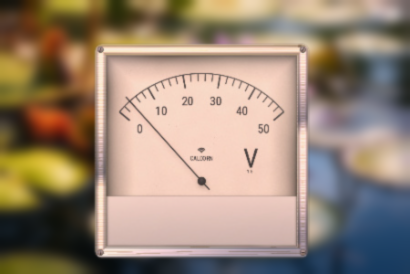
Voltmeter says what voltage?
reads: 4 V
